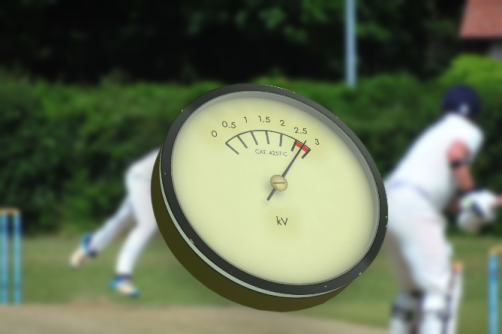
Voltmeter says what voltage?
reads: 2.75 kV
